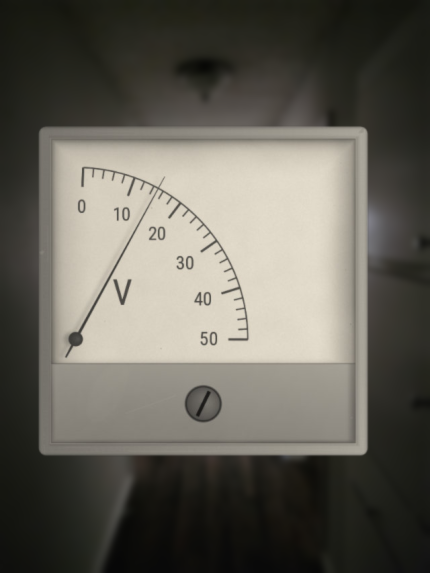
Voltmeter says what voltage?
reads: 15 V
